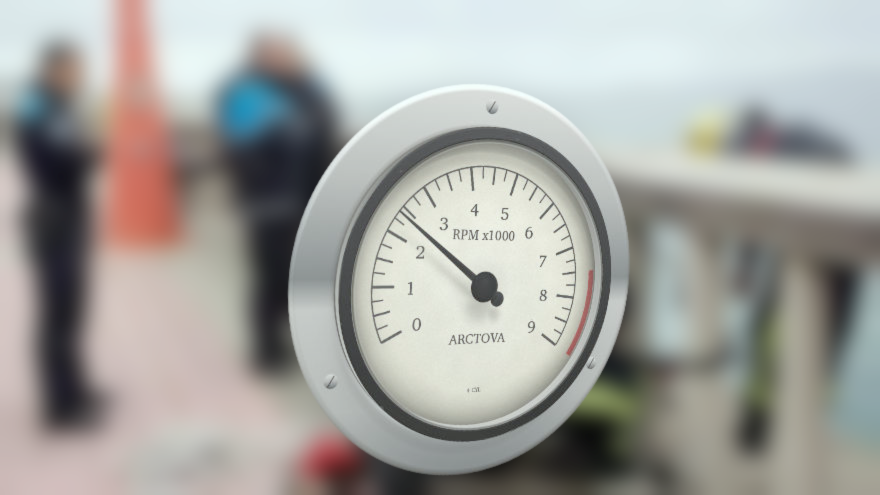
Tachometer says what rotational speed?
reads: 2375 rpm
